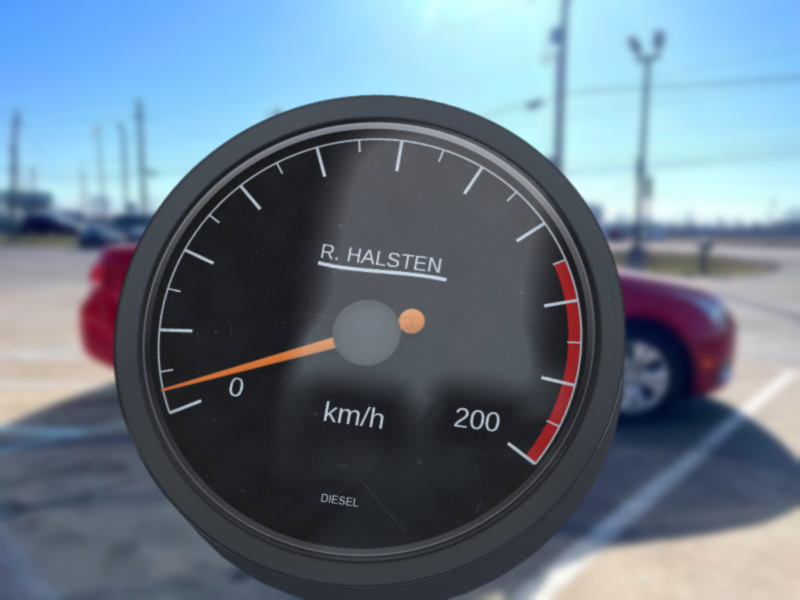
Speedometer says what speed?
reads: 5 km/h
